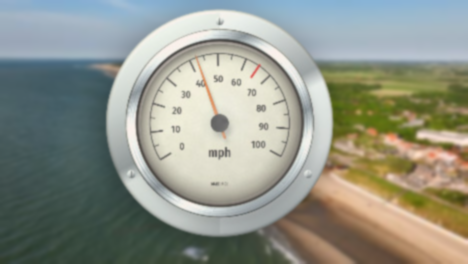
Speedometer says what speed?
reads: 42.5 mph
